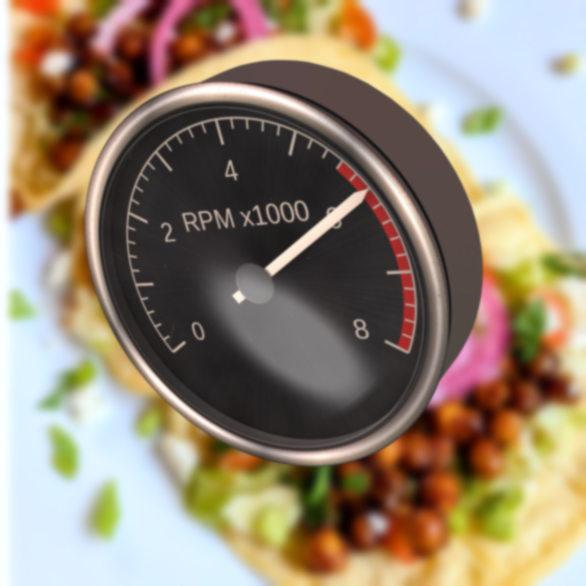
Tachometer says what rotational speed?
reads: 6000 rpm
